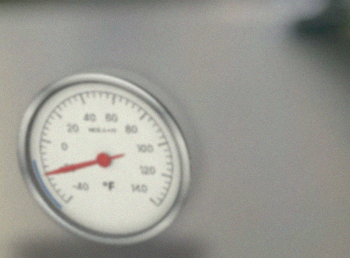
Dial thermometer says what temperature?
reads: -20 °F
